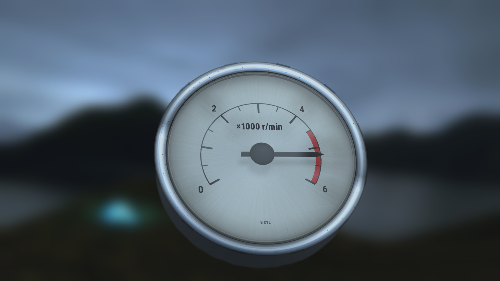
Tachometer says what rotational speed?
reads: 5250 rpm
